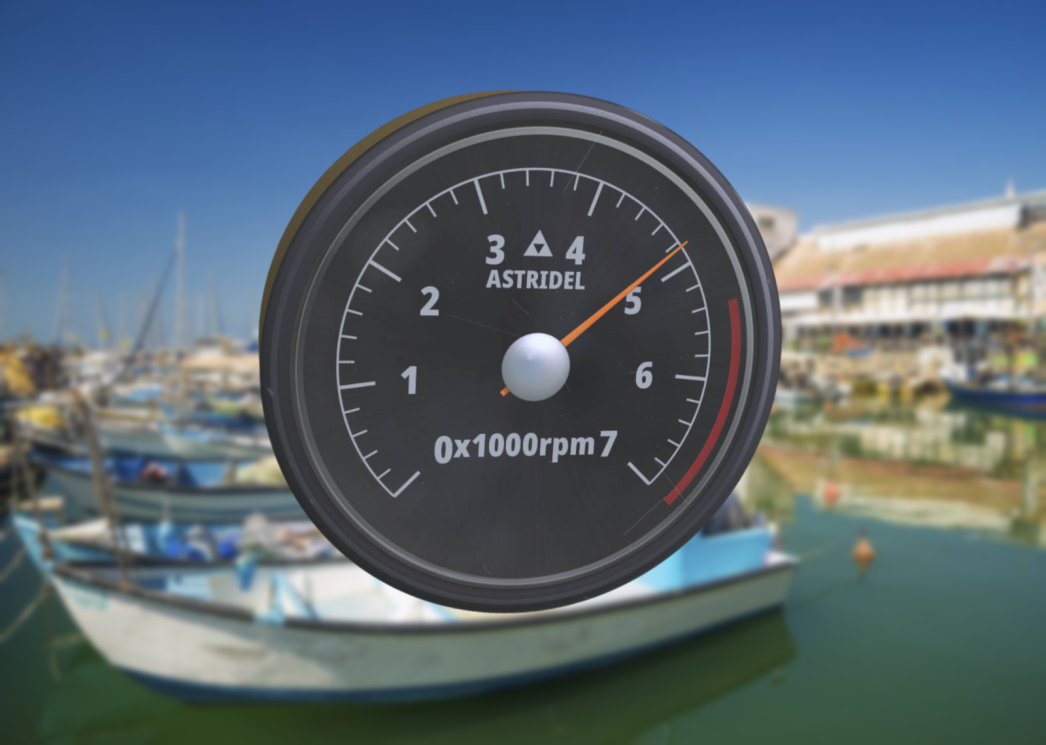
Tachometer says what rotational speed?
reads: 4800 rpm
